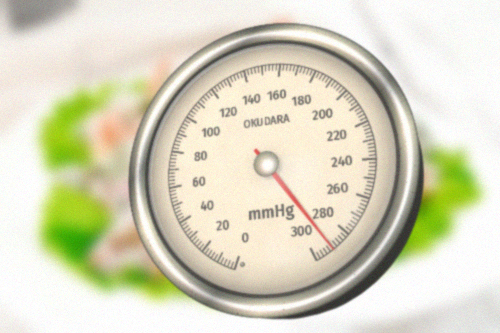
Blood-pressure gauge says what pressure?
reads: 290 mmHg
